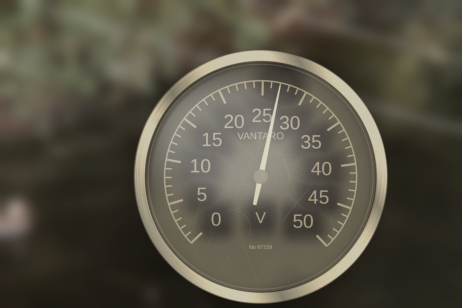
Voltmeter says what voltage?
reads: 27 V
